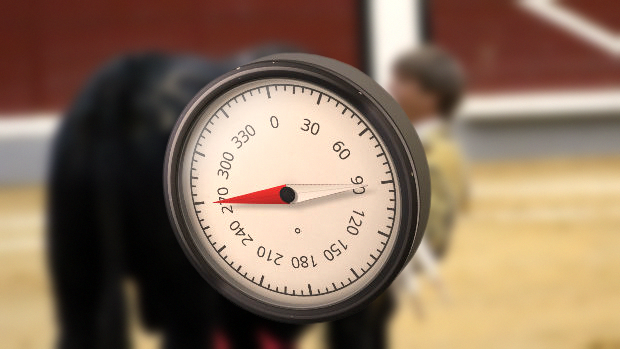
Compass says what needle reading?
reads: 270 °
